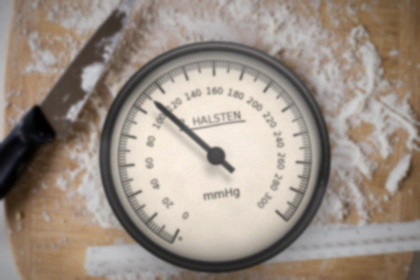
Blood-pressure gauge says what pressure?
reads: 110 mmHg
